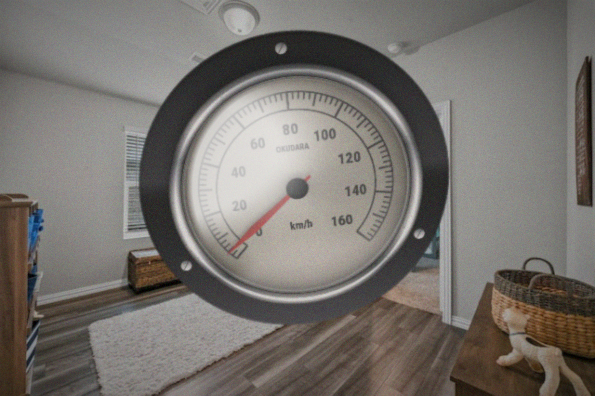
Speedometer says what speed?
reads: 4 km/h
